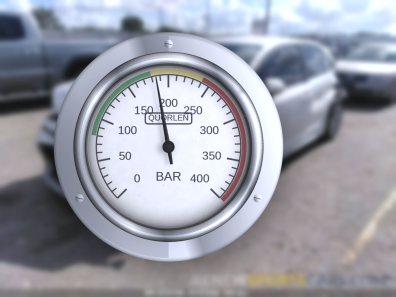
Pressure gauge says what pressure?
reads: 185 bar
